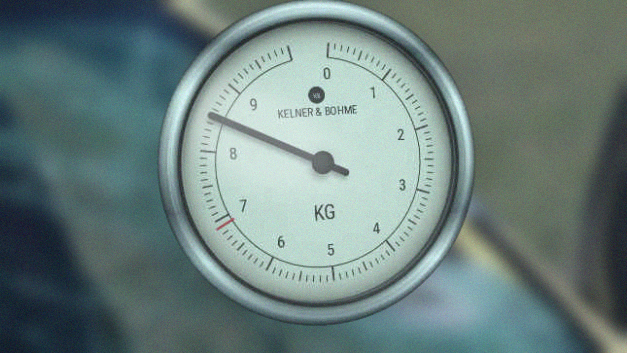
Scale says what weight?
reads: 8.5 kg
